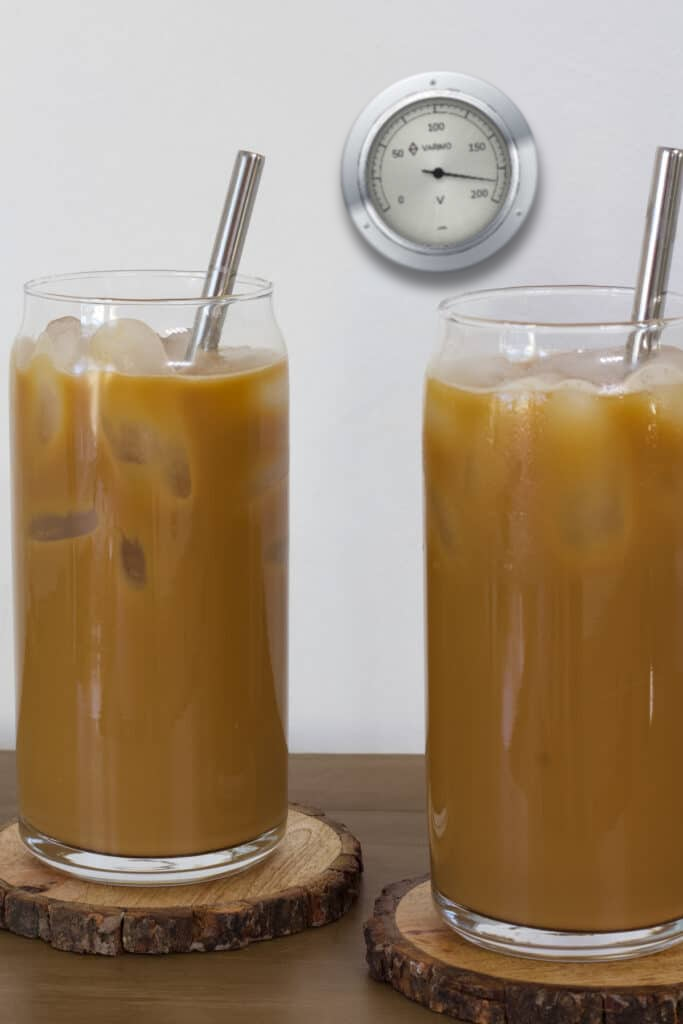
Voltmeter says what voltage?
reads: 185 V
